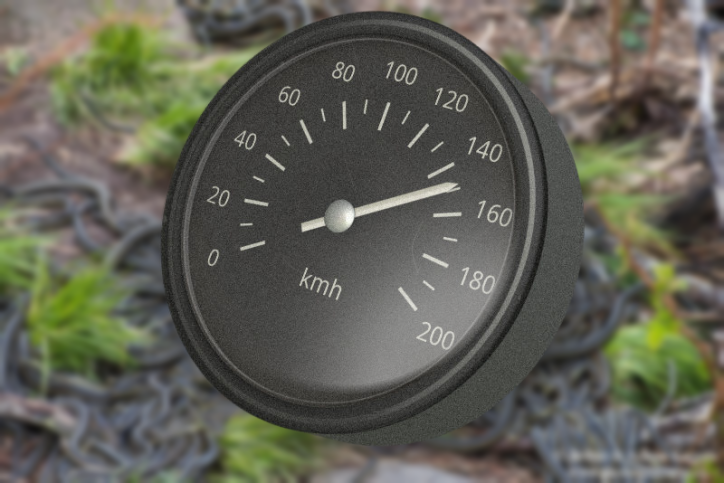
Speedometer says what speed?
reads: 150 km/h
